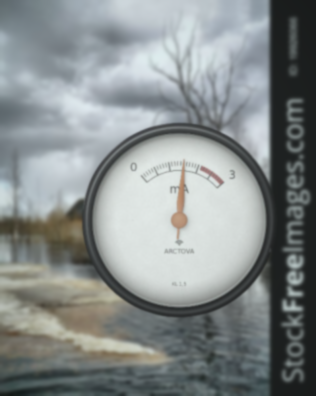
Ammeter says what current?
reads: 1.5 mA
